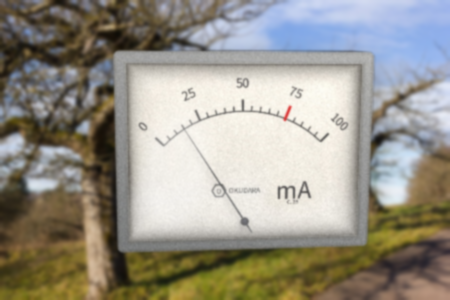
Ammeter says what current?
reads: 15 mA
